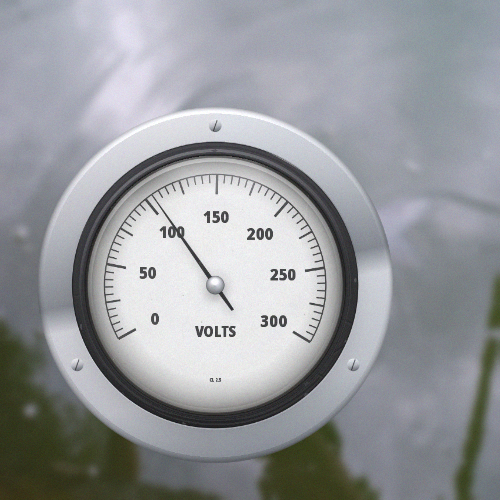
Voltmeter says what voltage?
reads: 105 V
